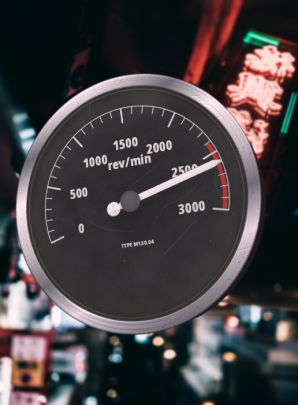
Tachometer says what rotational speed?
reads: 2600 rpm
